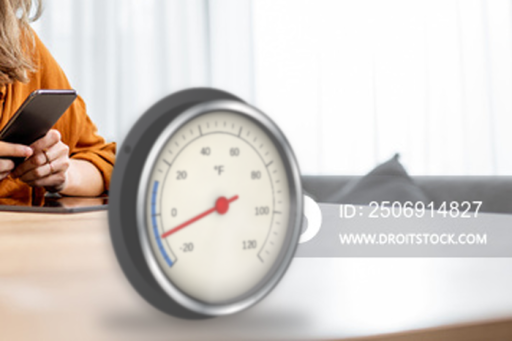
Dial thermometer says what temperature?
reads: -8 °F
